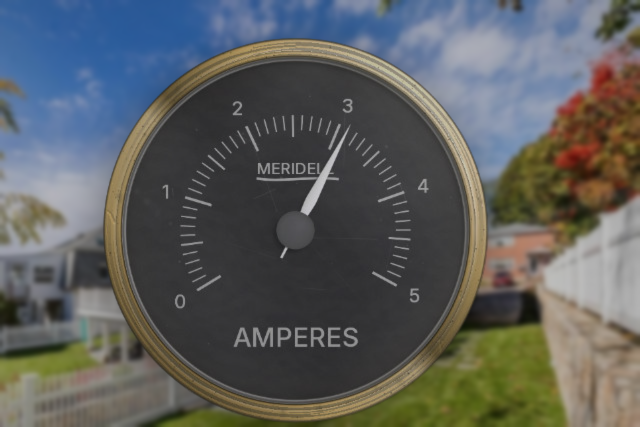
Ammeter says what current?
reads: 3.1 A
